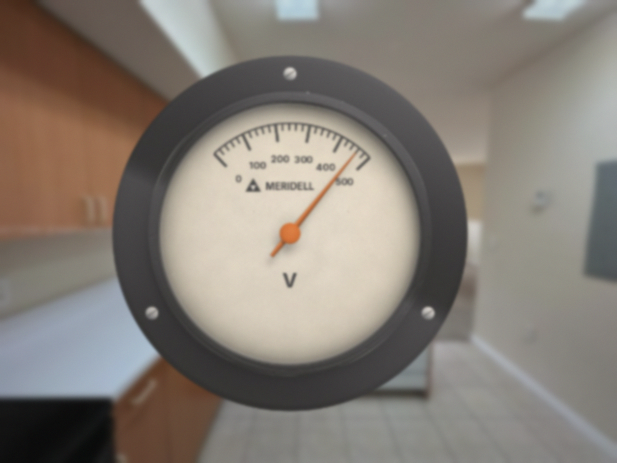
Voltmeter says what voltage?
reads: 460 V
